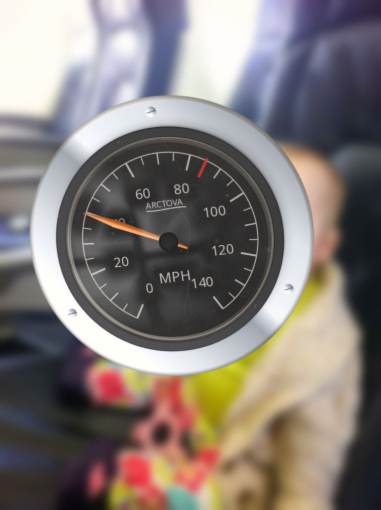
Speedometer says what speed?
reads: 40 mph
